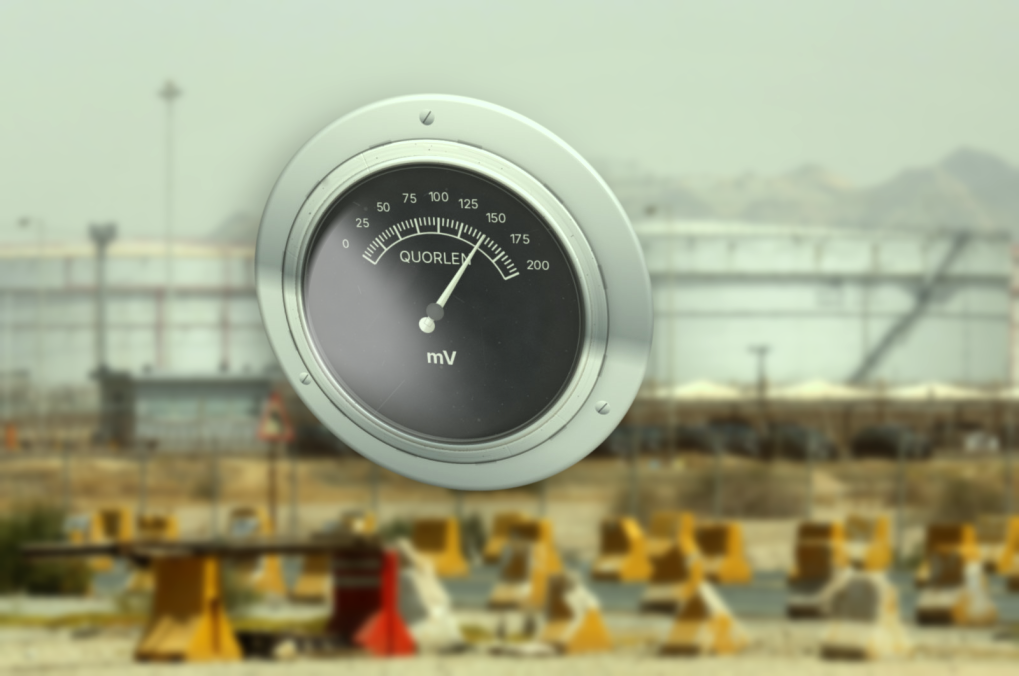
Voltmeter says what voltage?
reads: 150 mV
